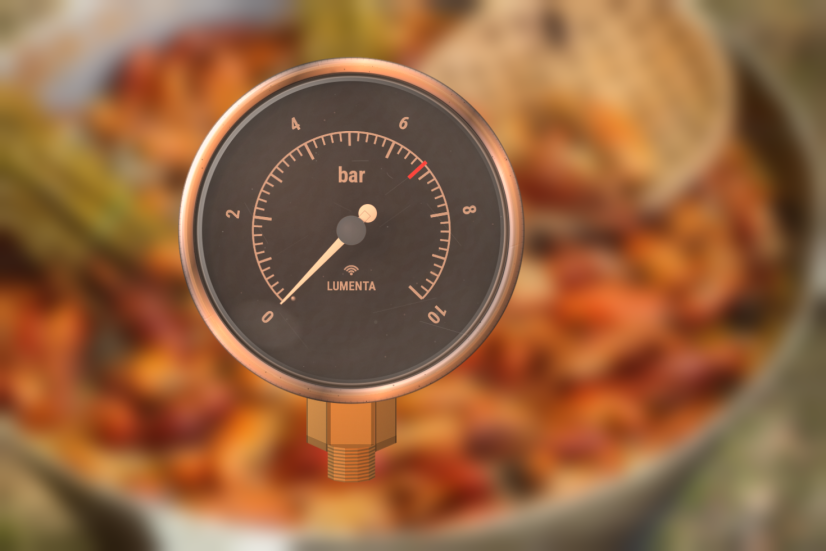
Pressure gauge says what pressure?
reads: 0 bar
